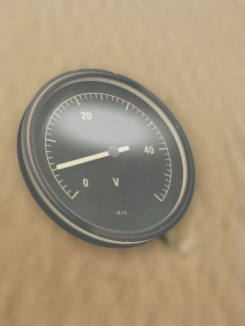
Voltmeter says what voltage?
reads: 5 V
